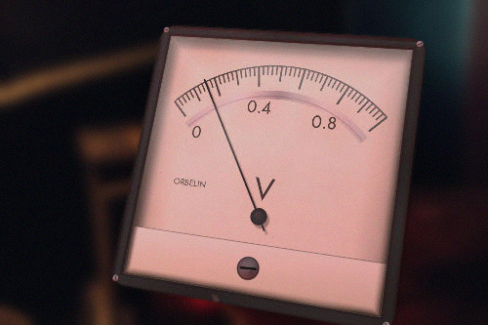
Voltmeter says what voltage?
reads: 0.16 V
